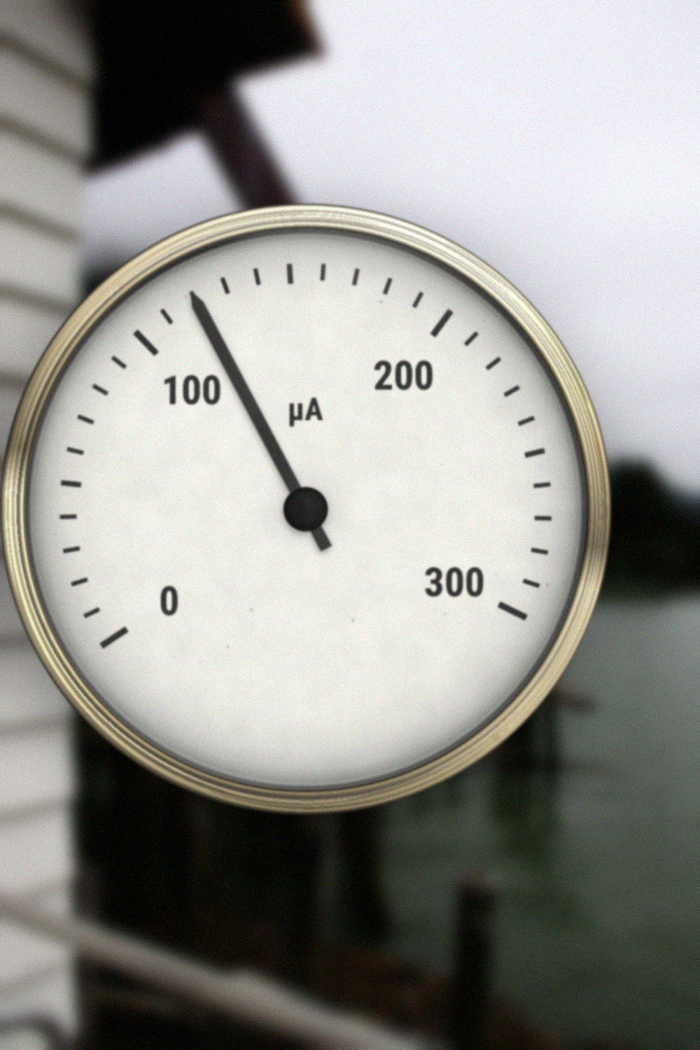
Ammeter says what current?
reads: 120 µA
